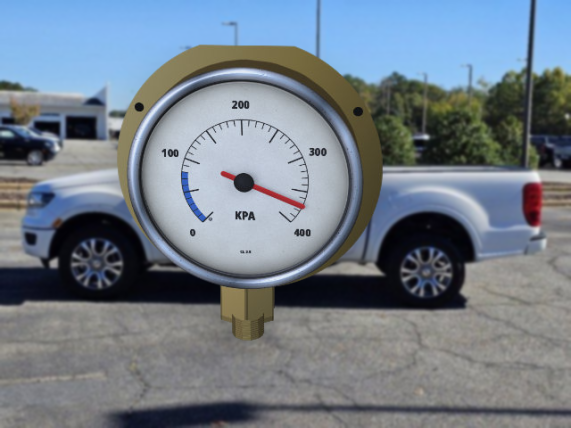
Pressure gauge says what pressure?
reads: 370 kPa
